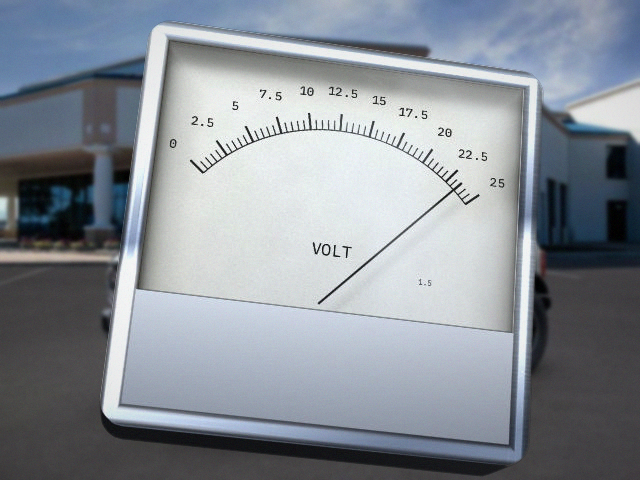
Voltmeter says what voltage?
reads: 23.5 V
